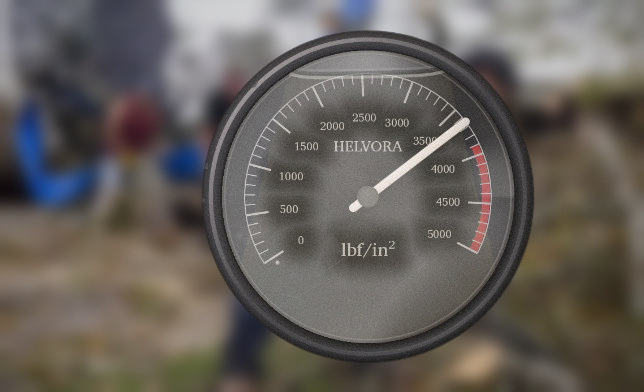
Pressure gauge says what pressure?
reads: 3650 psi
